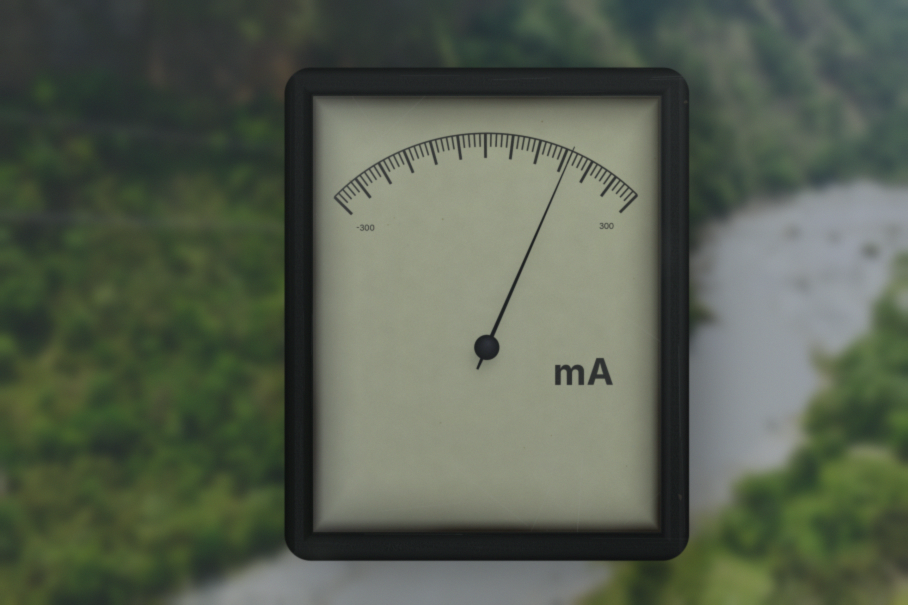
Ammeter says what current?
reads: 160 mA
